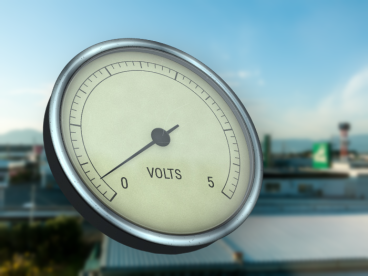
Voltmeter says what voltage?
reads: 0.25 V
